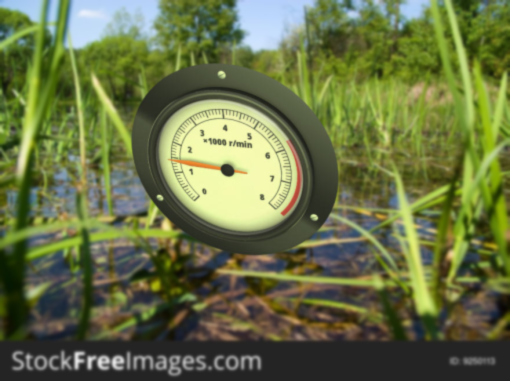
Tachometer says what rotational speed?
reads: 1500 rpm
